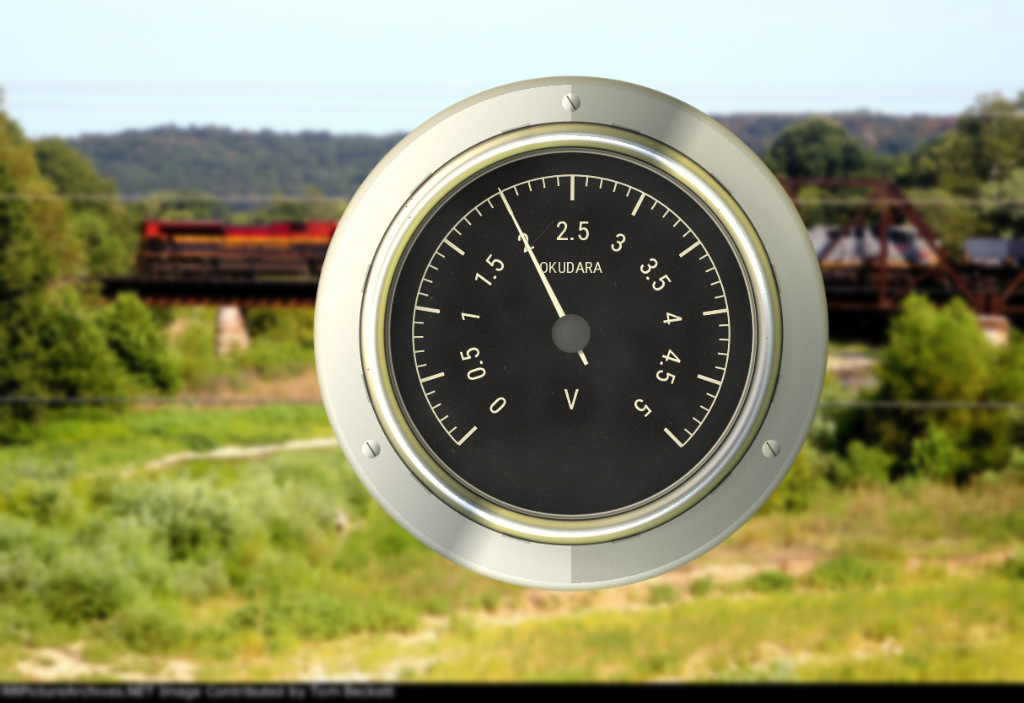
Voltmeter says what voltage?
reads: 2 V
